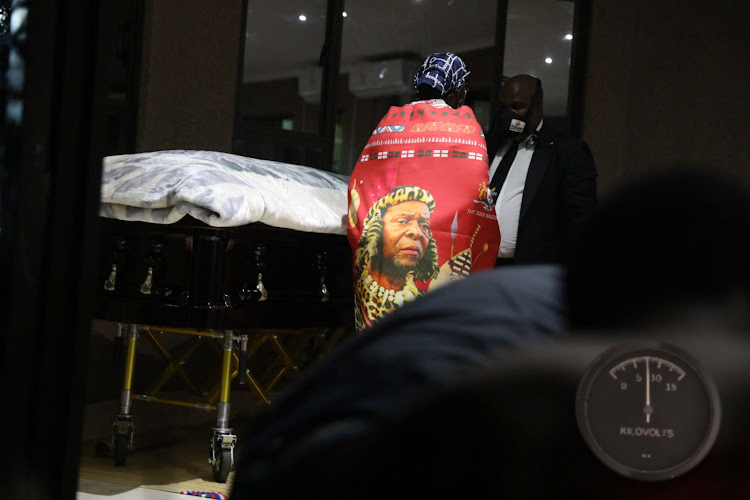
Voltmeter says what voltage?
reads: 7.5 kV
